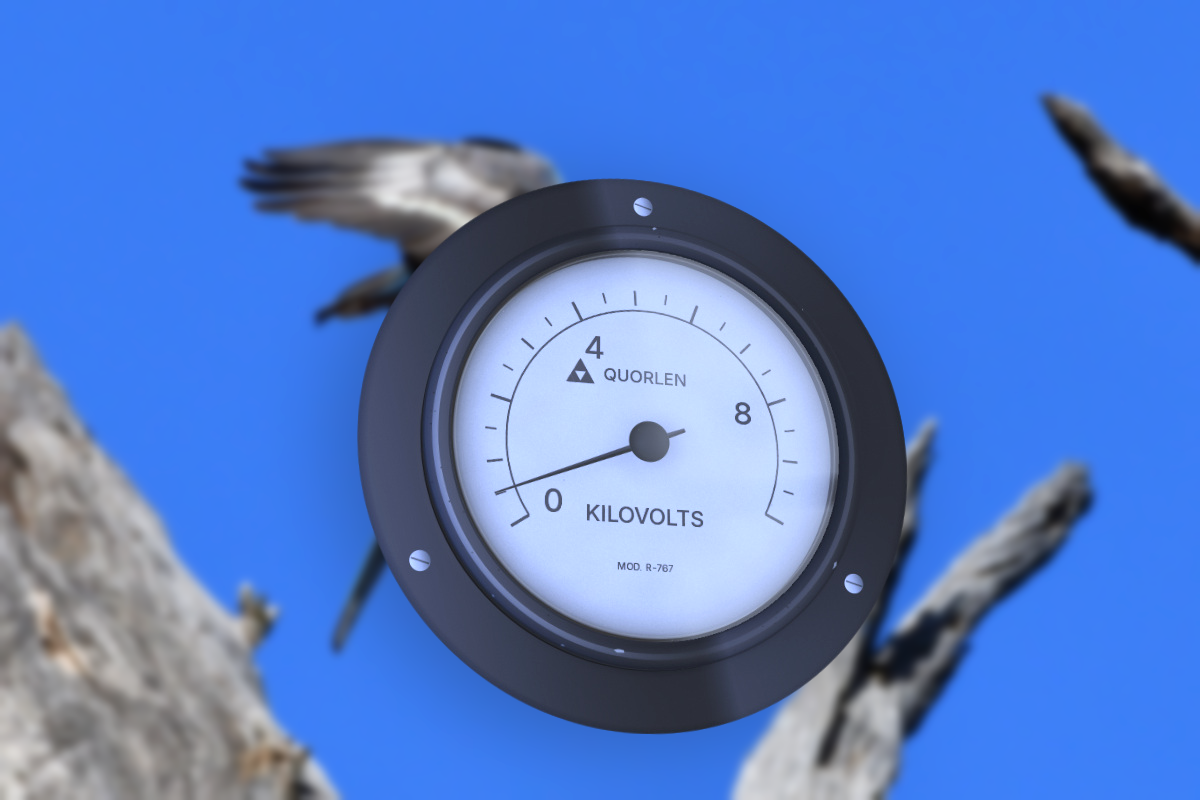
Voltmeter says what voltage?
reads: 0.5 kV
